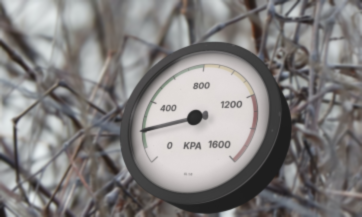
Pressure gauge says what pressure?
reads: 200 kPa
